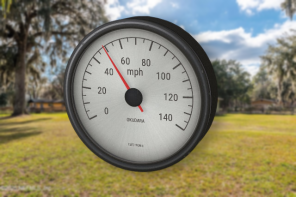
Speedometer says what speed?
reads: 50 mph
